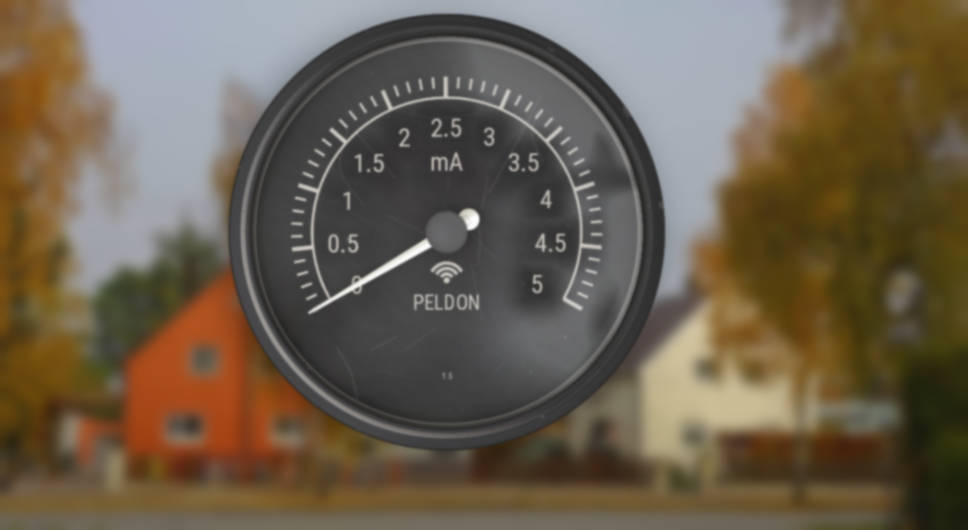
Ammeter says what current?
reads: 0 mA
